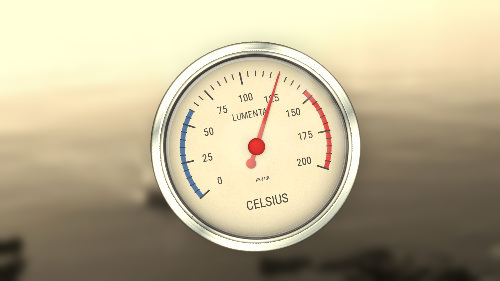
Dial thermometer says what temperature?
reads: 125 °C
